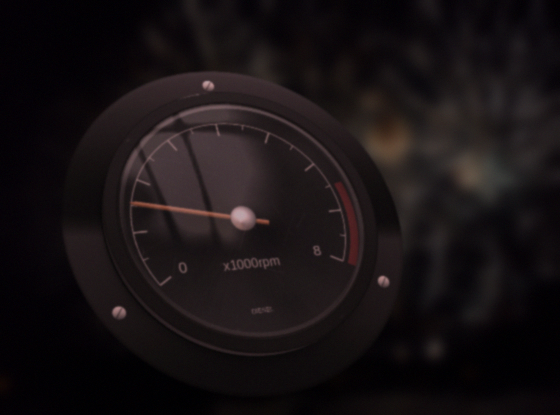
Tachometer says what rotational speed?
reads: 1500 rpm
